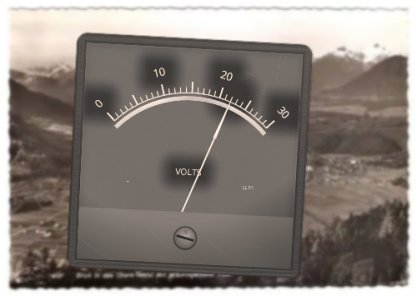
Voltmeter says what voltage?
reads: 22 V
